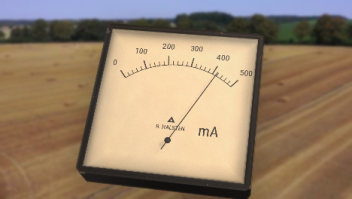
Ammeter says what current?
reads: 420 mA
